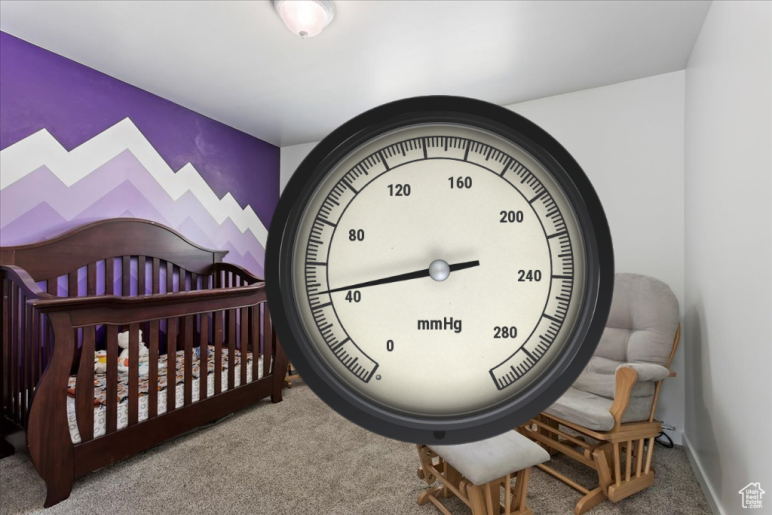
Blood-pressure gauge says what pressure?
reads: 46 mmHg
